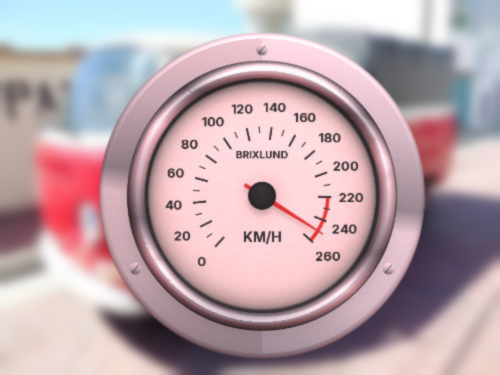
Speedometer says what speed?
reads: 250 km/h
